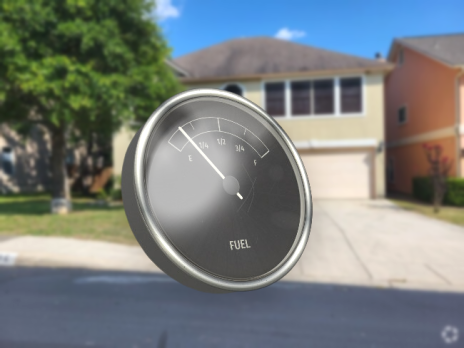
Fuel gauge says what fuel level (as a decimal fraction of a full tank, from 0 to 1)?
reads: 0.125
